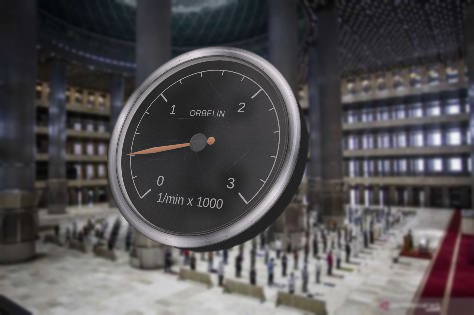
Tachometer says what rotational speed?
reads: 400 rpm
